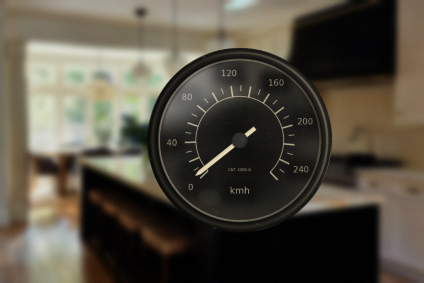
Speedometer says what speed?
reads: 5 km/h
